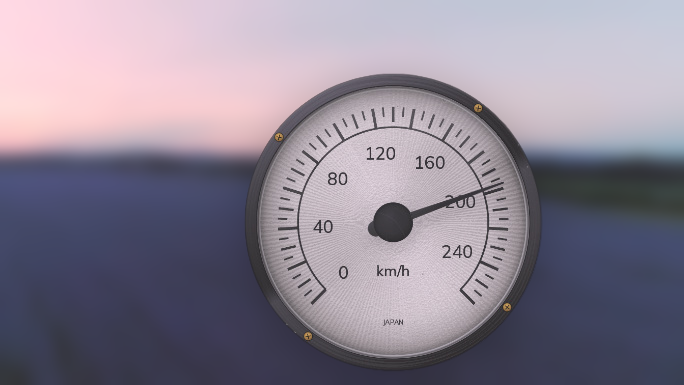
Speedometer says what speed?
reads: 197.5 km/h
